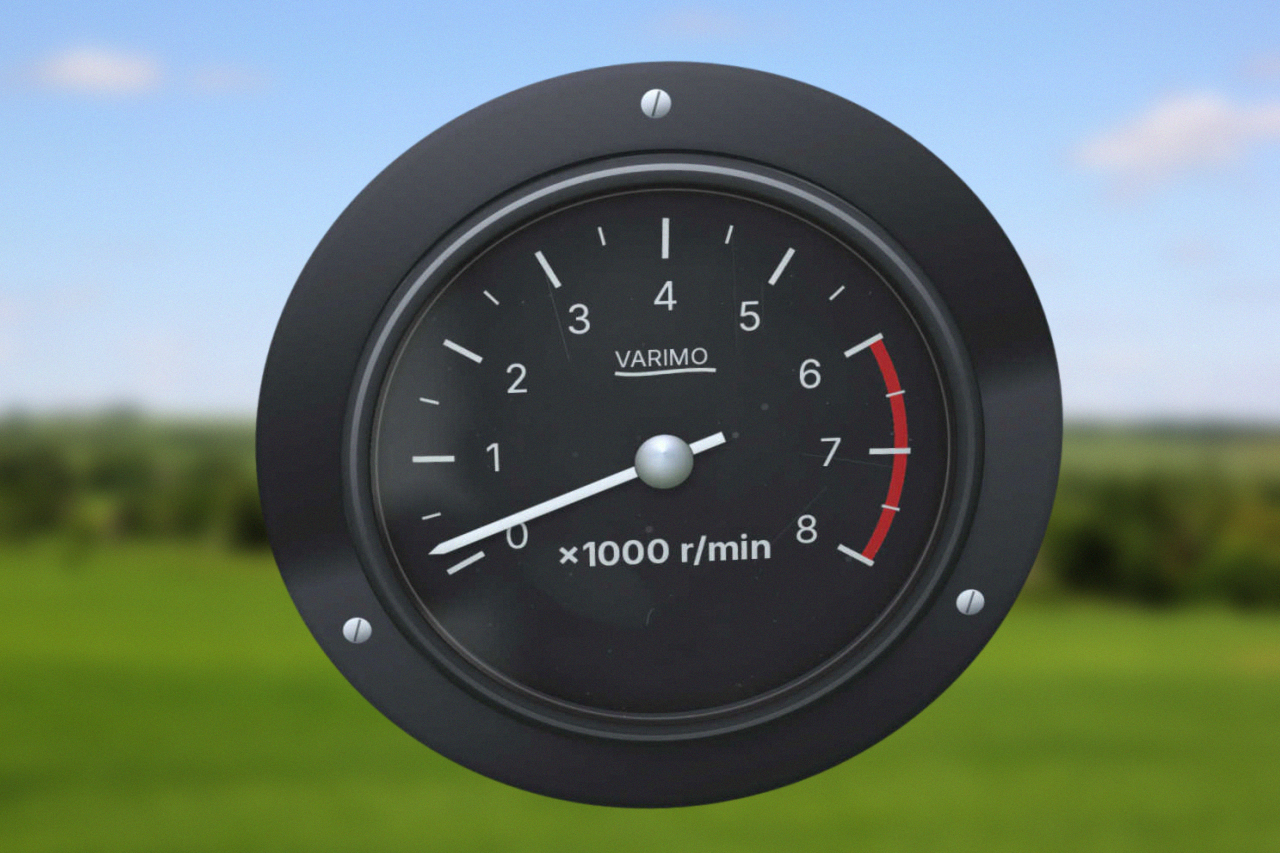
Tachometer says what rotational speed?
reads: 250 rpm
